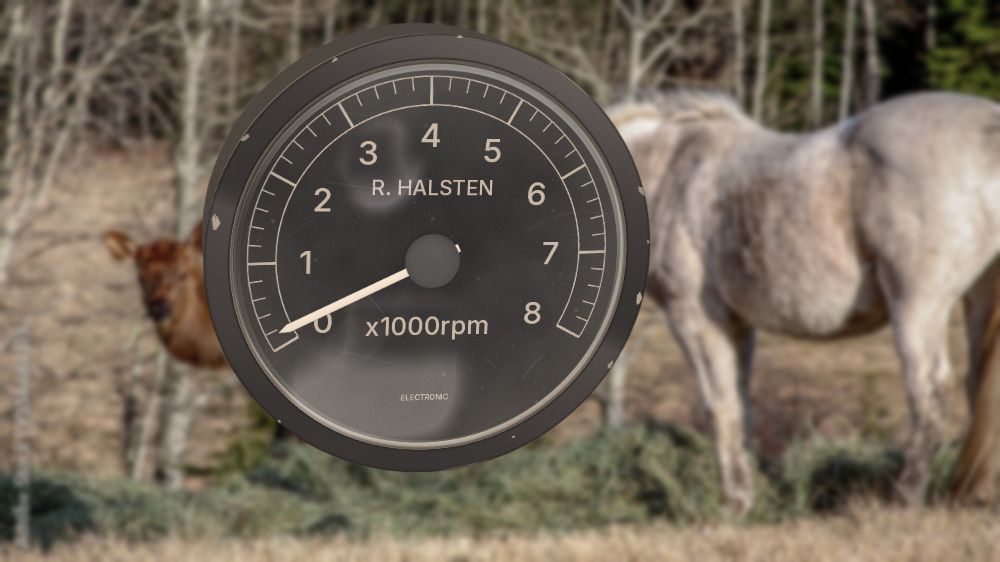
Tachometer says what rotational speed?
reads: 200 rpm
